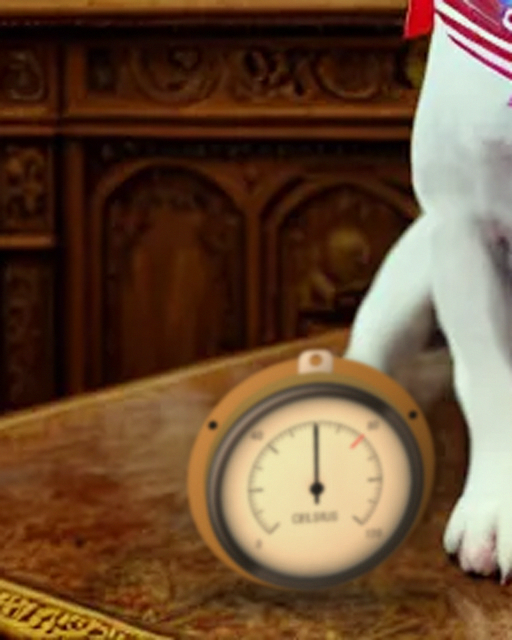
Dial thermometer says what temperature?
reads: 60 °C
